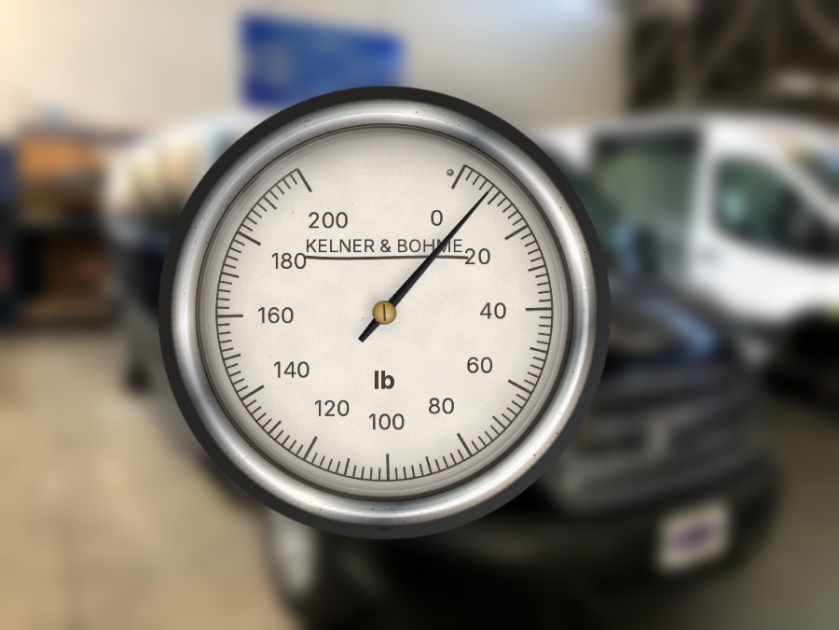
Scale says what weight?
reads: 8 lb
